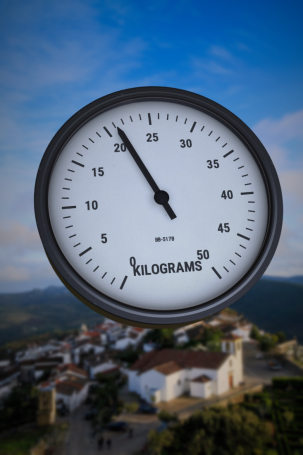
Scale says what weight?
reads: 21 kg
